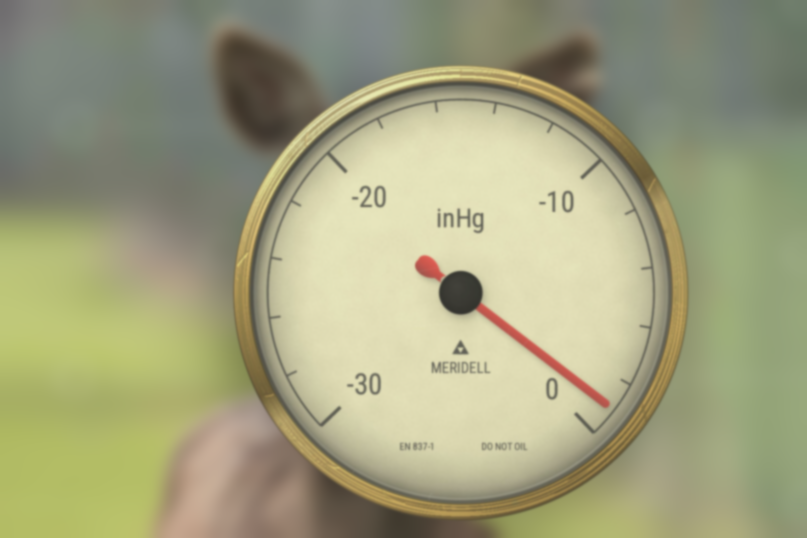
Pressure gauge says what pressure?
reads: -1 inHg
